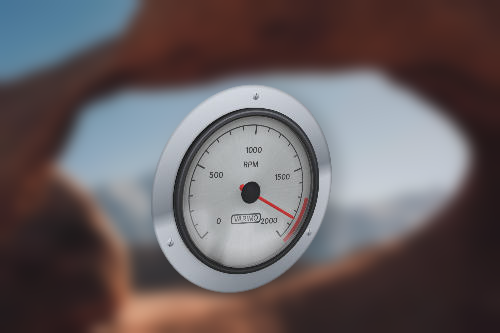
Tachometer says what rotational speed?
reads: 1850 rpm
